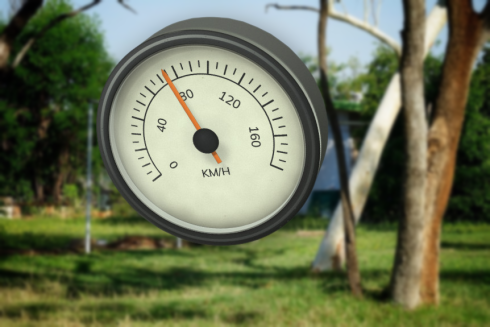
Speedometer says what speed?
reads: 75 km/h
